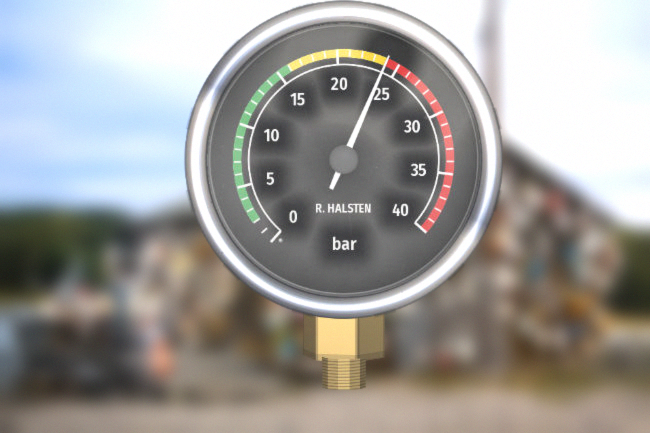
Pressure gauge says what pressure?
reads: 24 bar
